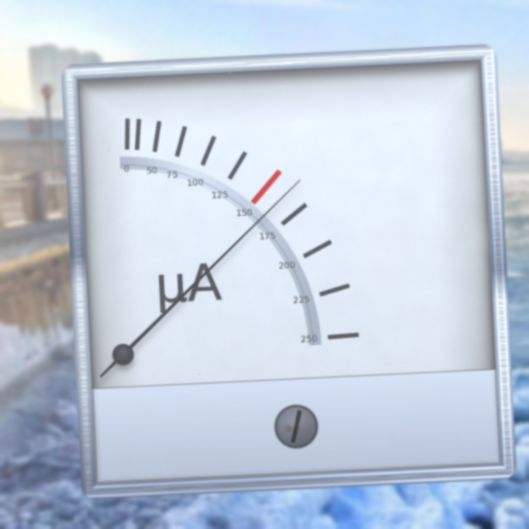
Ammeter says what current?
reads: 162.5 µA
